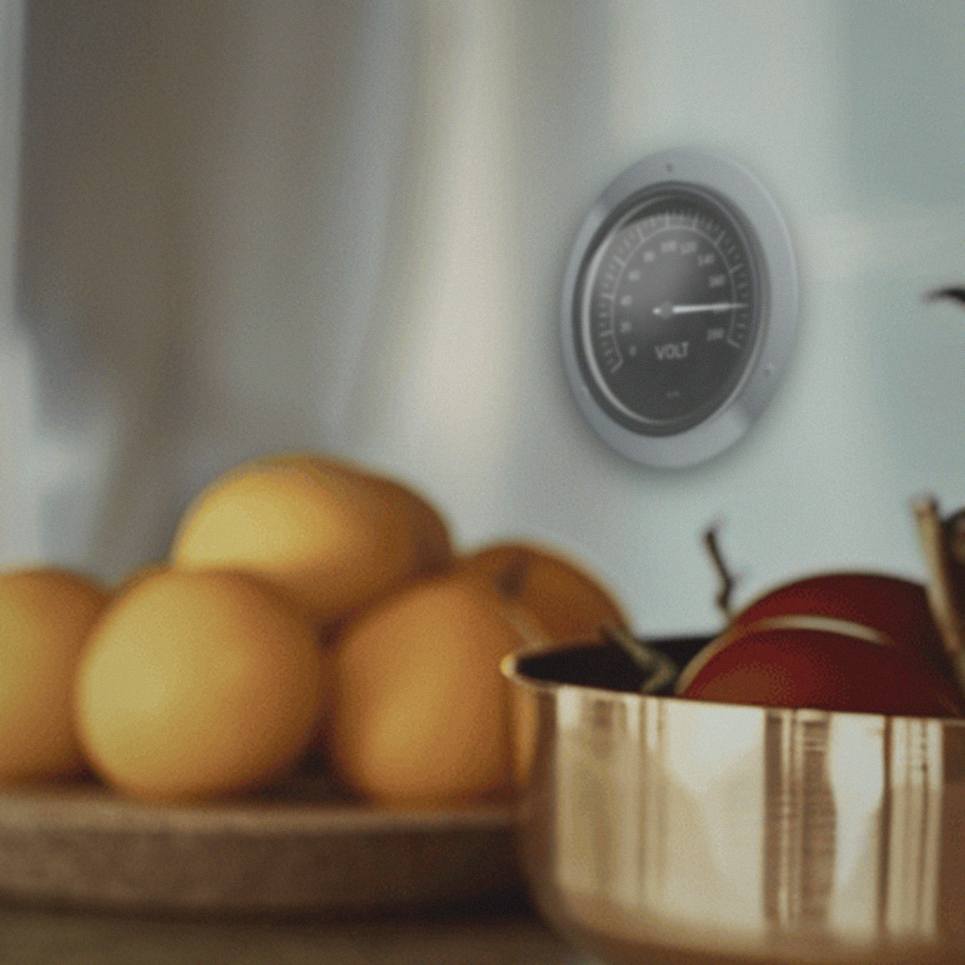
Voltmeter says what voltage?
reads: 180 V
